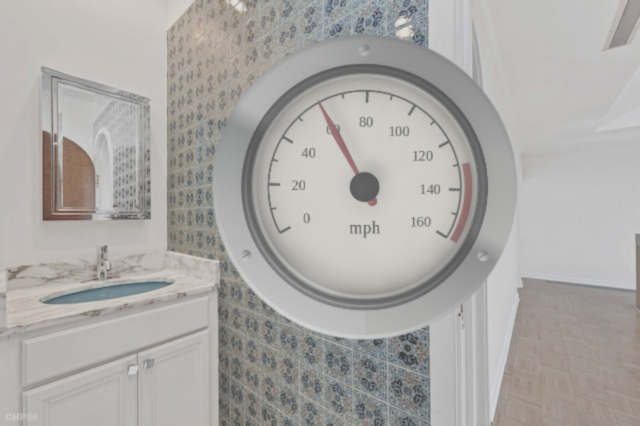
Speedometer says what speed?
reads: 60 mph
